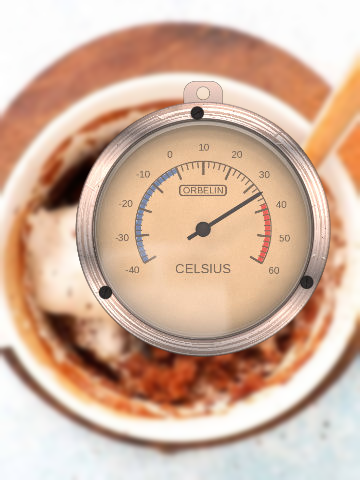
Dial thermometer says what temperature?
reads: 34 °C
